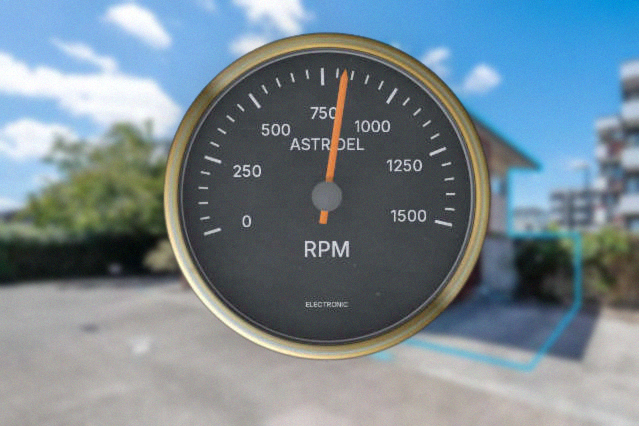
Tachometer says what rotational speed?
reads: 825 rpm
